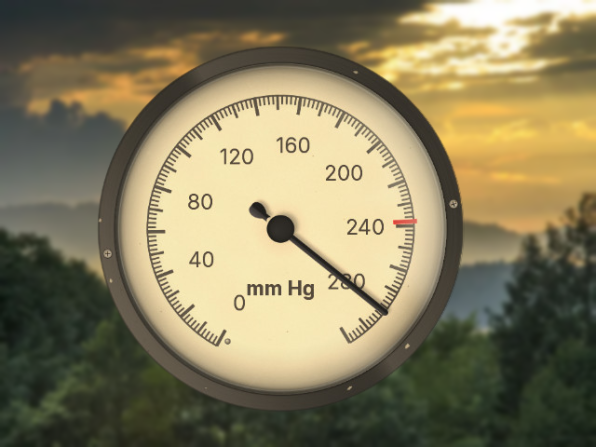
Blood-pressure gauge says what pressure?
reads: 280 mmHg
